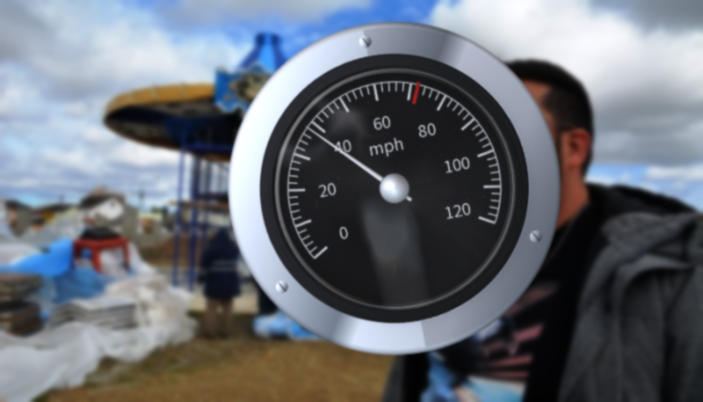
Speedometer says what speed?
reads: 38 mph
